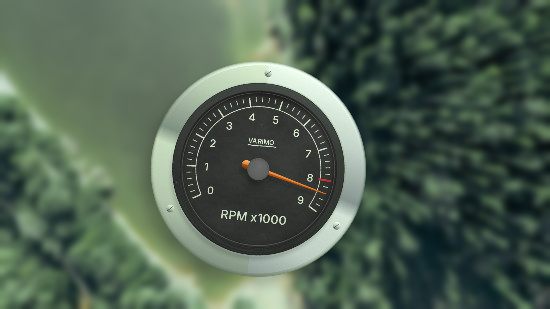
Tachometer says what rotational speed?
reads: 8400 rpm
